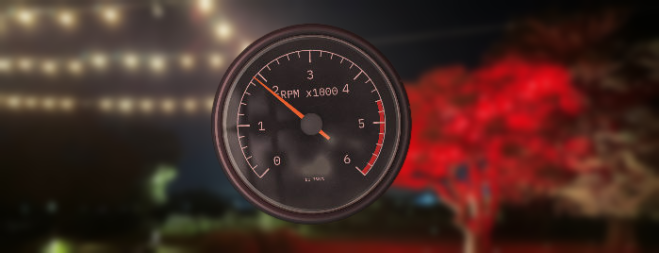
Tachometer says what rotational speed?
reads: 1900 rpm
